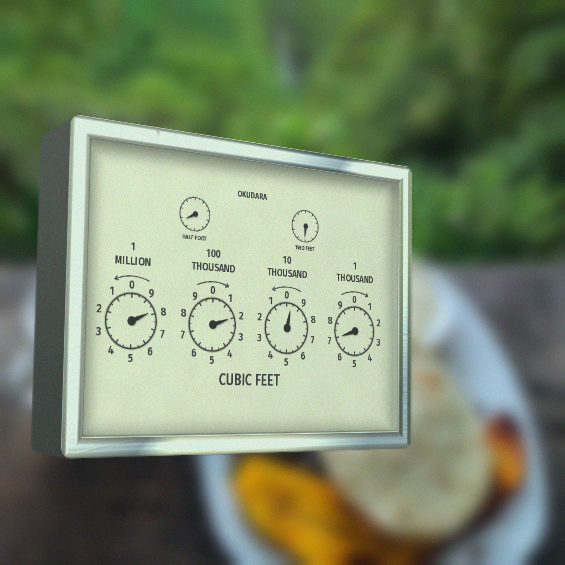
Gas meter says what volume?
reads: 819700 ft³
